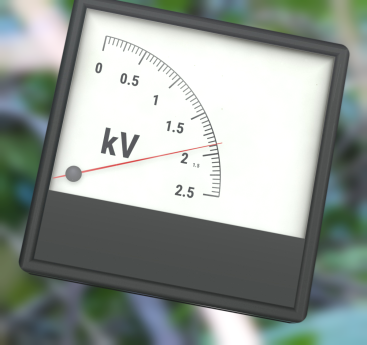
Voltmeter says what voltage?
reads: 1.9 kV
